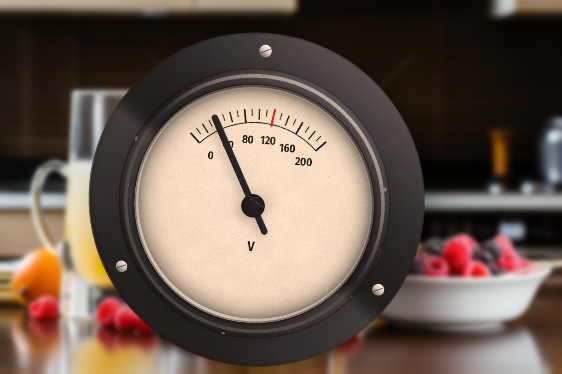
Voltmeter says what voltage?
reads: 40 V
